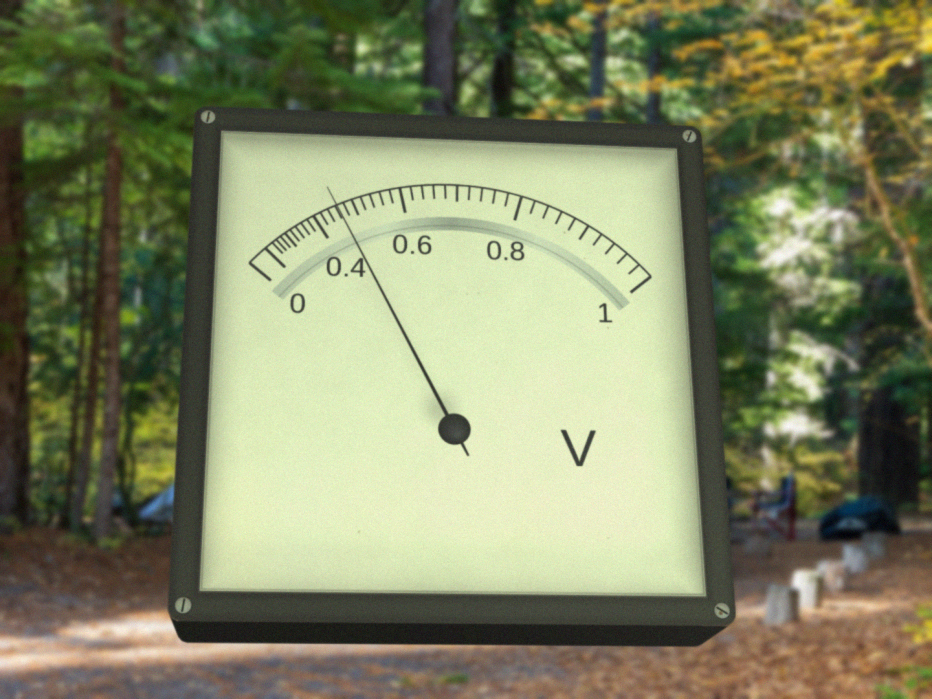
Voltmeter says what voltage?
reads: 0.46 V
